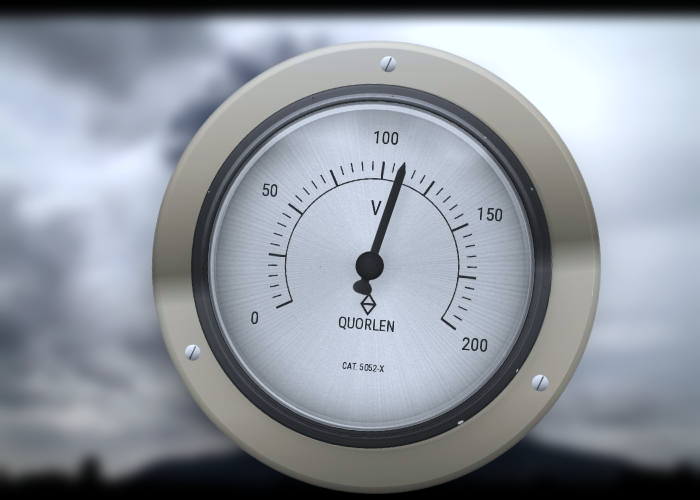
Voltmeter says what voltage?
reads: 110 V
